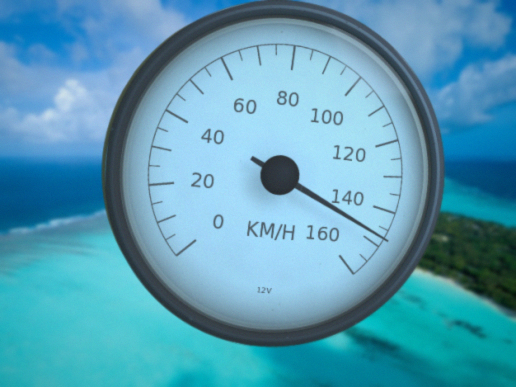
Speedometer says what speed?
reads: 147.5 km/h
